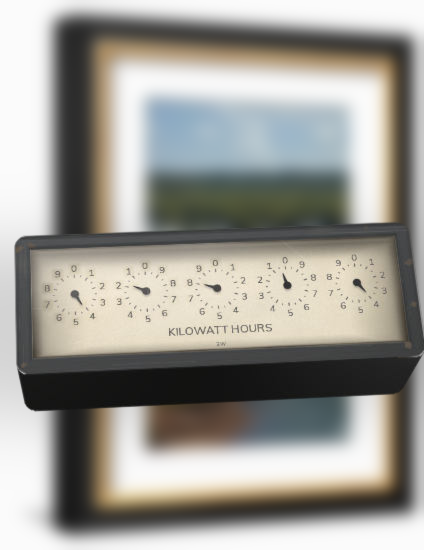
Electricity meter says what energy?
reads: 41804 kWh
